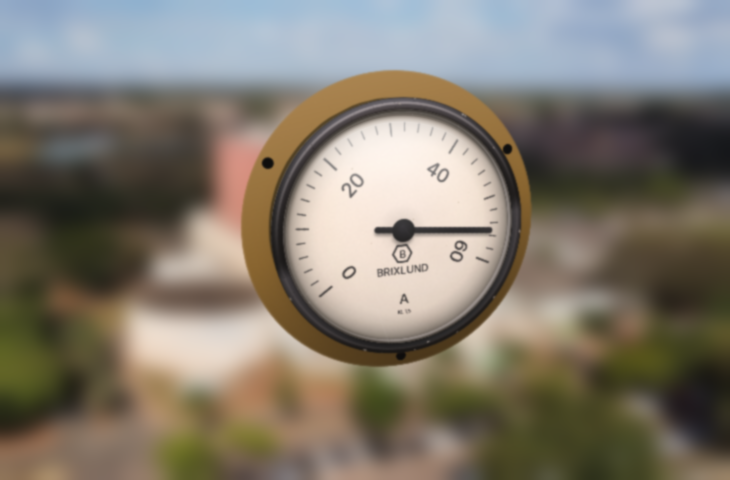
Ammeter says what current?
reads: 55 A
